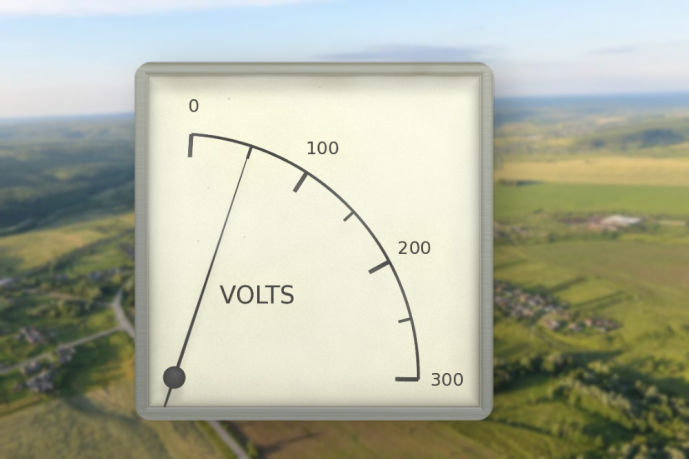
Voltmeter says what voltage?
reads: 50 V
